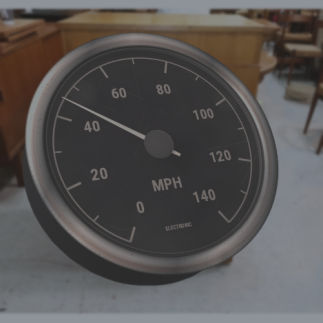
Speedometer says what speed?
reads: 45 mph
